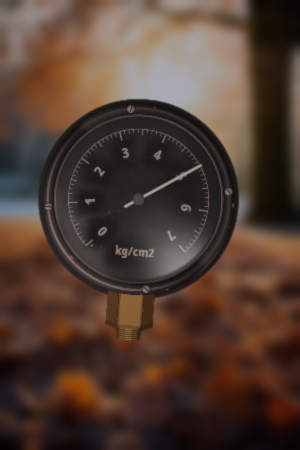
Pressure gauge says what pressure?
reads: 5 kg/cm²
